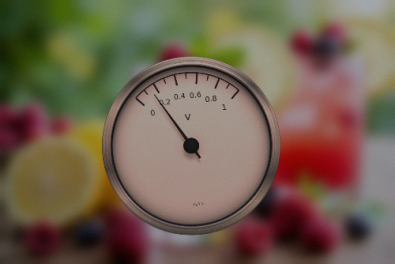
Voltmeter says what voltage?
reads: 0.15 V
